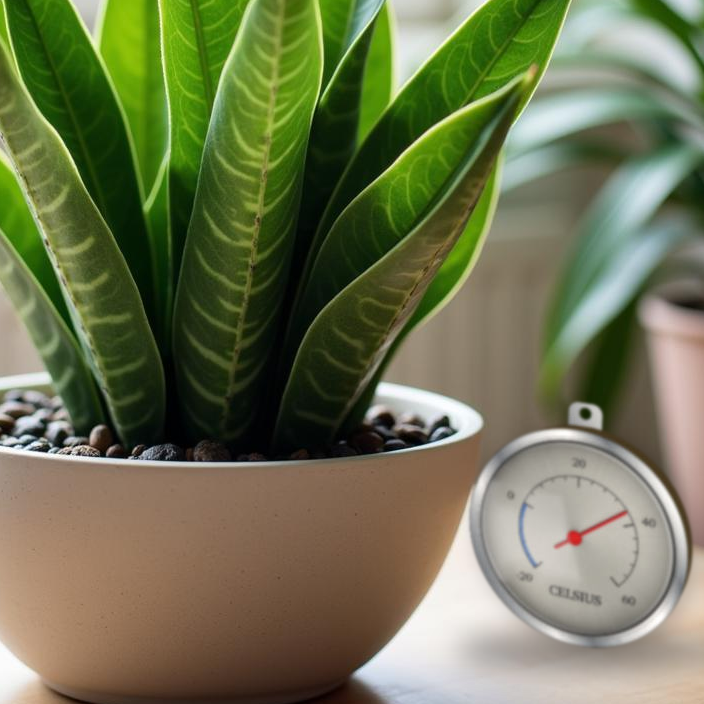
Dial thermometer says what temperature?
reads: 36 °C
